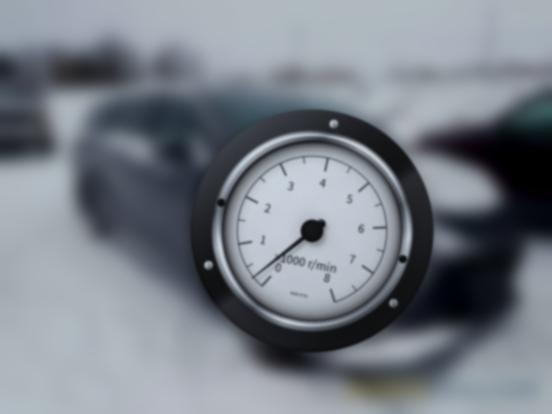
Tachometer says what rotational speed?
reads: 250 rpm
